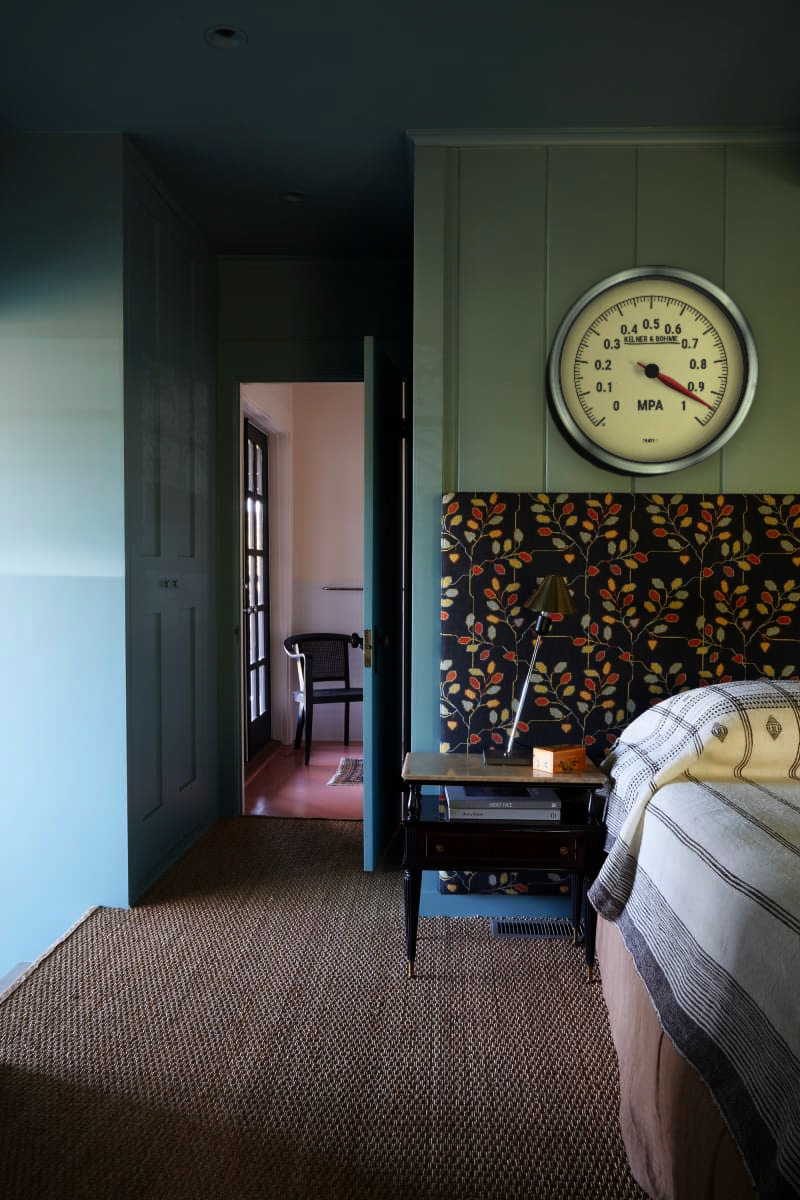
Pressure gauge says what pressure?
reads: 0.95 MPa
